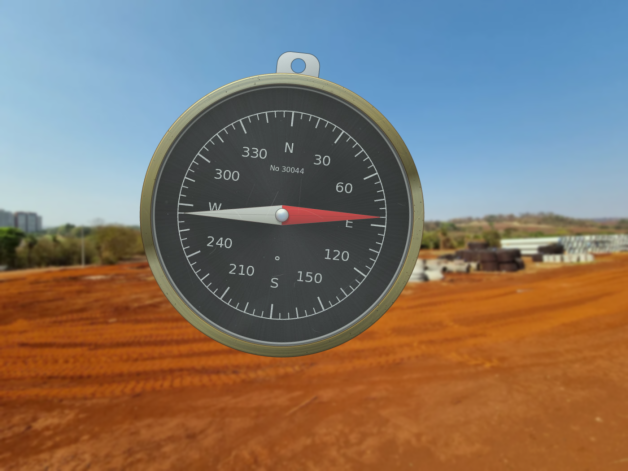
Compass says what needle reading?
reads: 85 °
